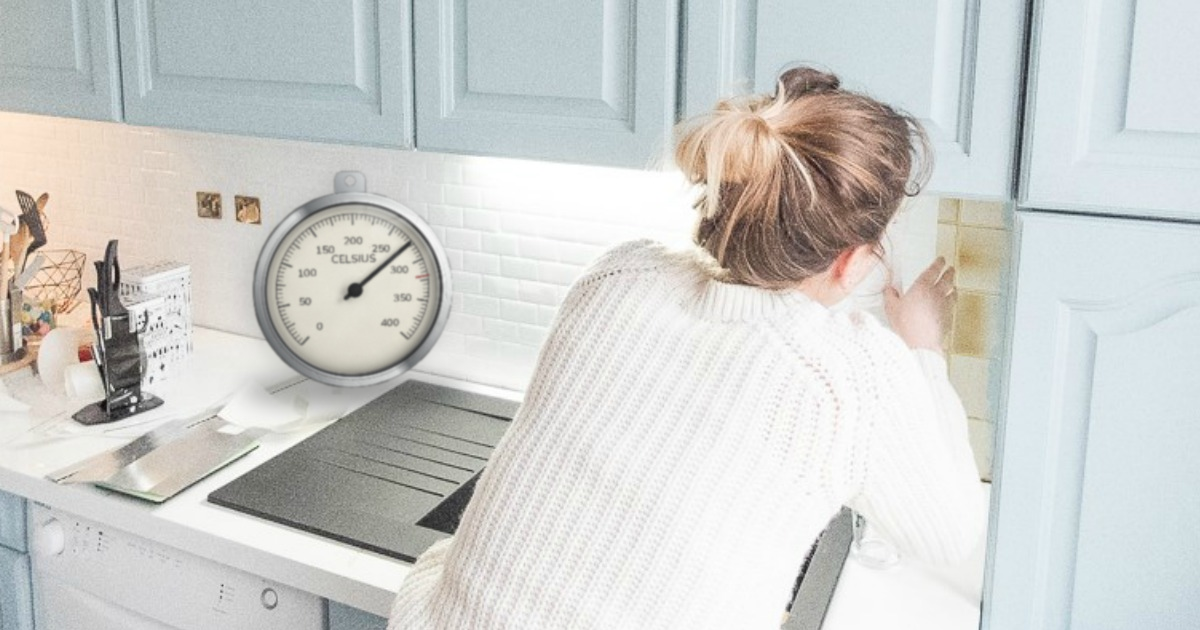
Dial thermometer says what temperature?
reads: 275 °C
